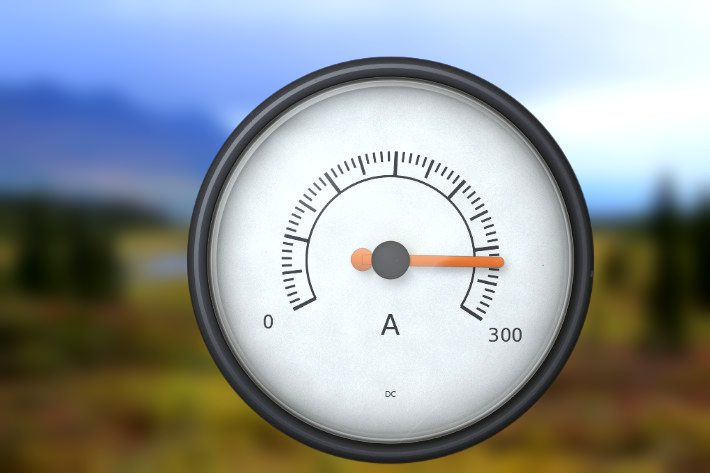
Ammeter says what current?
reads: 260 A
